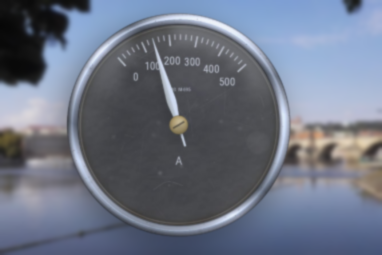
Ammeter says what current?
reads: 140 A
